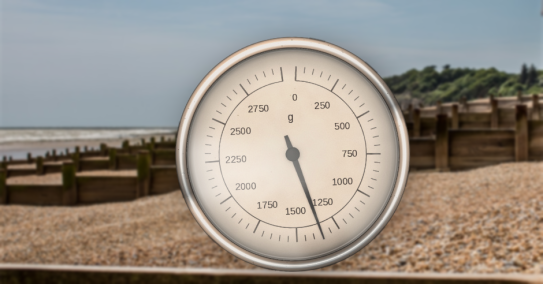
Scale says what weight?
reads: 1350 g
